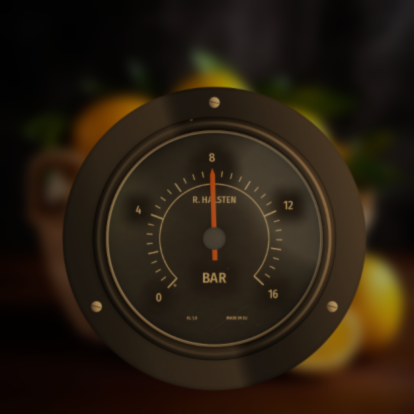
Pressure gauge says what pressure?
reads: 8 bar
